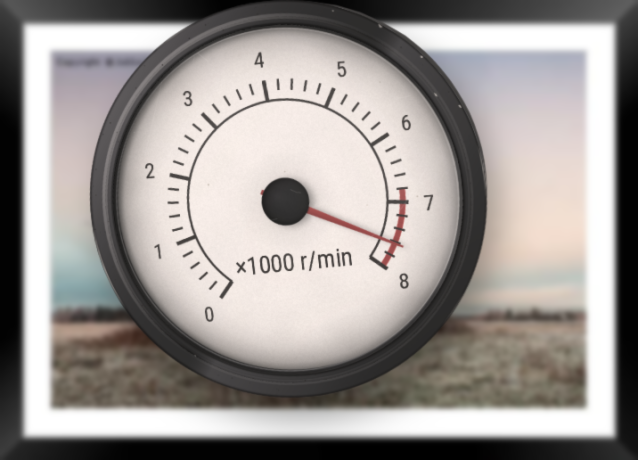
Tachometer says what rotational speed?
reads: 7600 rpm
